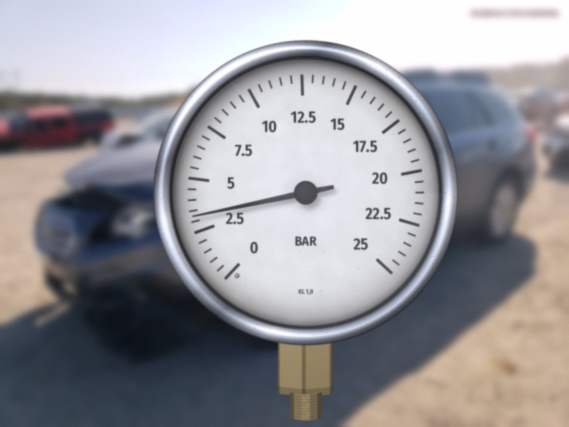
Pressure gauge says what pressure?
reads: 3.25 bar
